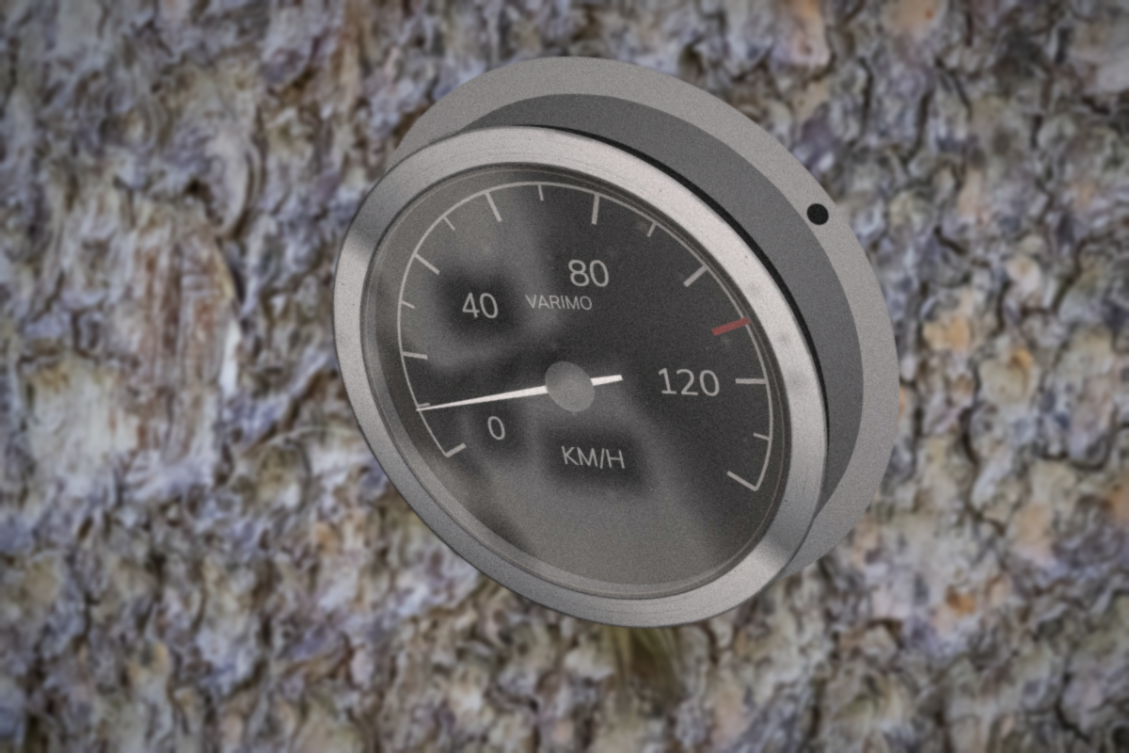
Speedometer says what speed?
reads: 10 km/h
